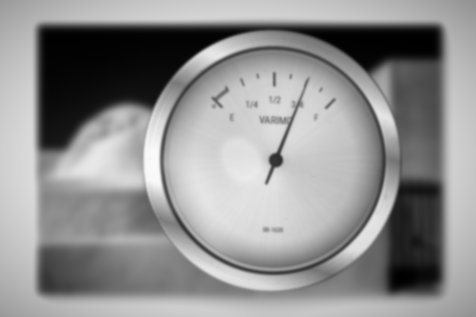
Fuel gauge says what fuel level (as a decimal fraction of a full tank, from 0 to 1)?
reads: 0.75
